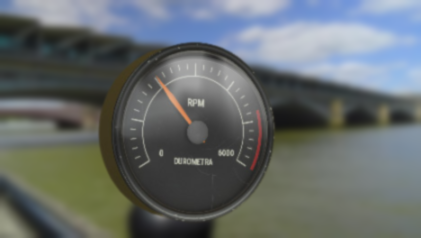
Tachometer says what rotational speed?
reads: 2000 rpm
